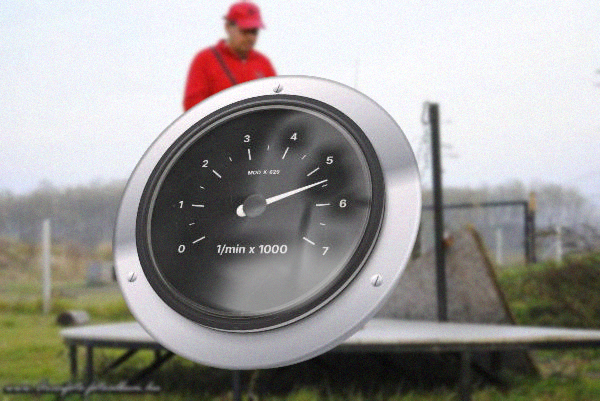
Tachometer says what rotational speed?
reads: 5500 rpm
